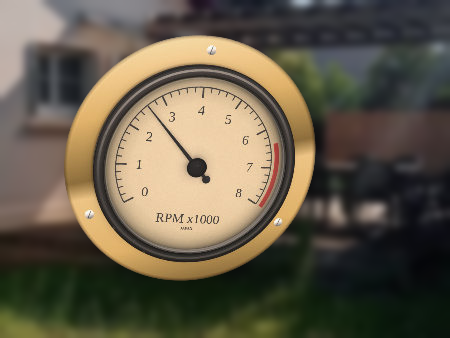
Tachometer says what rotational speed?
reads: 2600 rpm
